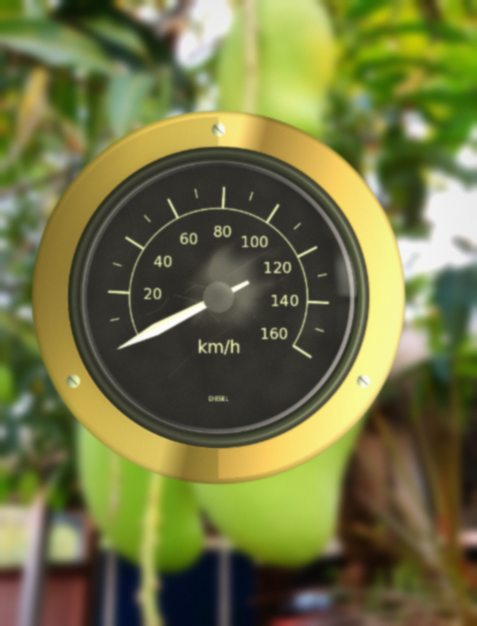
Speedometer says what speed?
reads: 0 km/h
